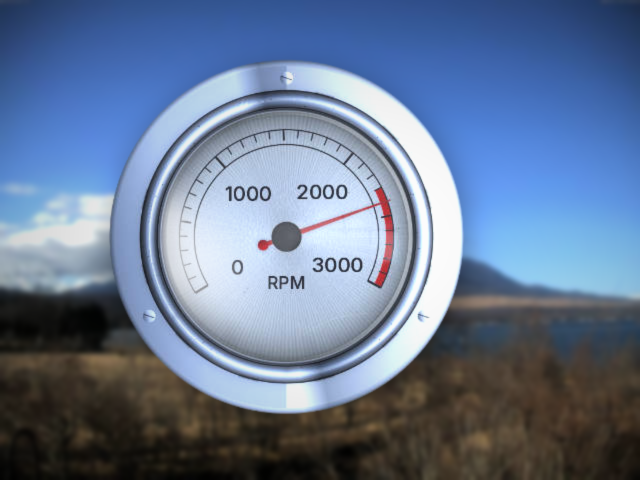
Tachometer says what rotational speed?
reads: 2400 rpm
